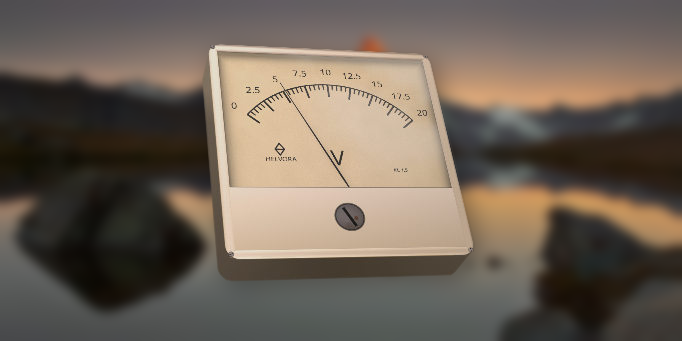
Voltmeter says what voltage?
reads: 5 V
